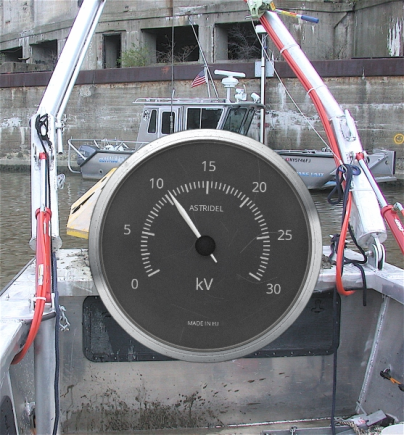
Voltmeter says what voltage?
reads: 10.5 kV
